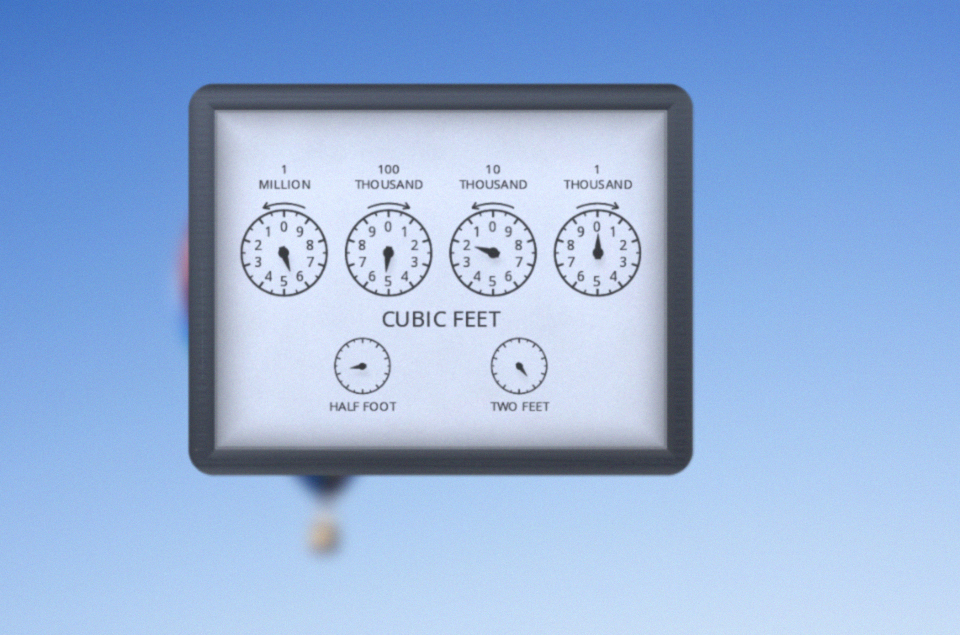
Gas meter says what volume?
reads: 552000 ft³
